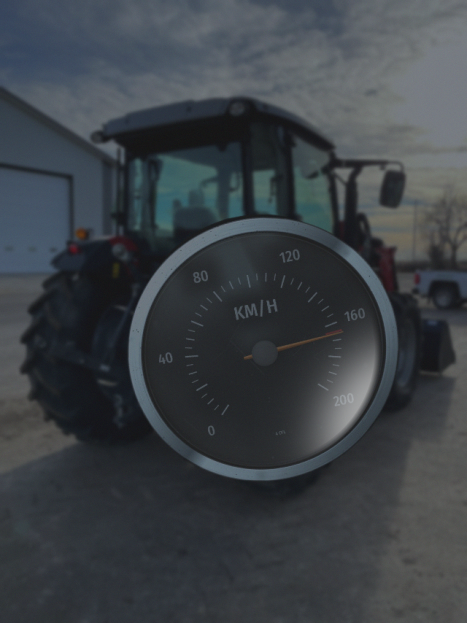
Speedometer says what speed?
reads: 165 km/h
